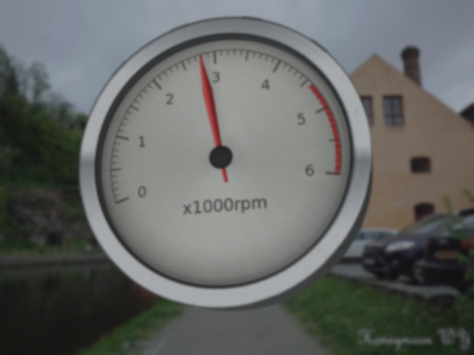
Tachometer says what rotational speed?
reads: 2800 rpm
